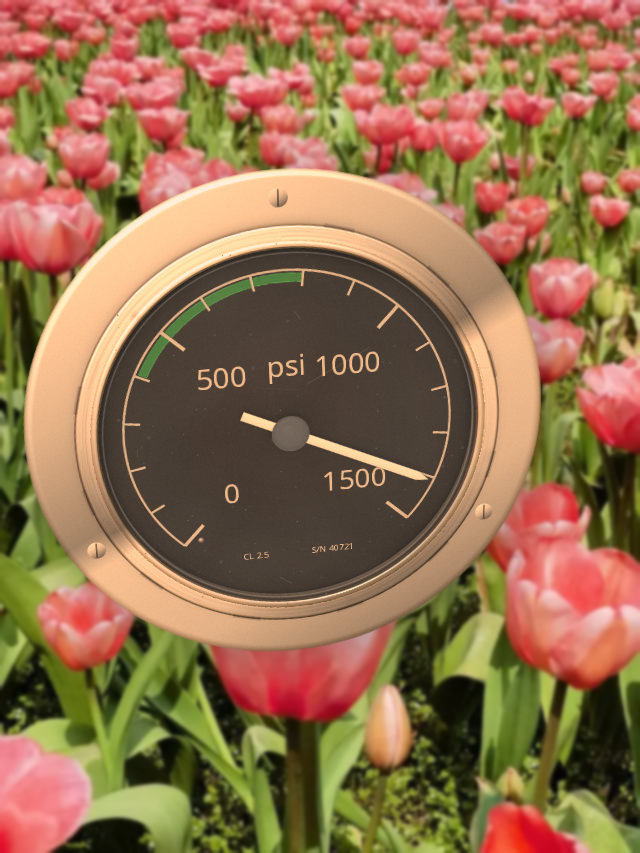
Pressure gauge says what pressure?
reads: 1400 psi
